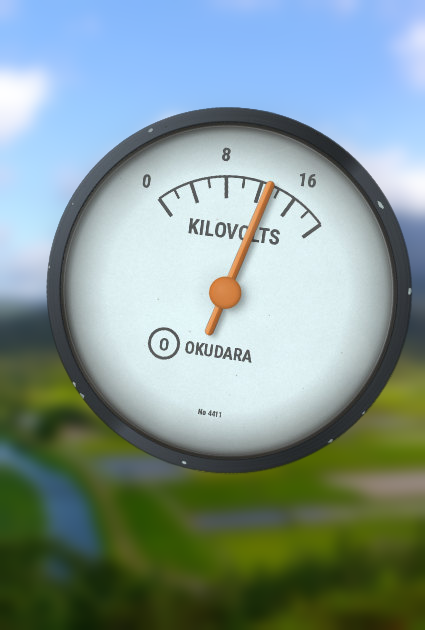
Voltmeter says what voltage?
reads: 13 kV
